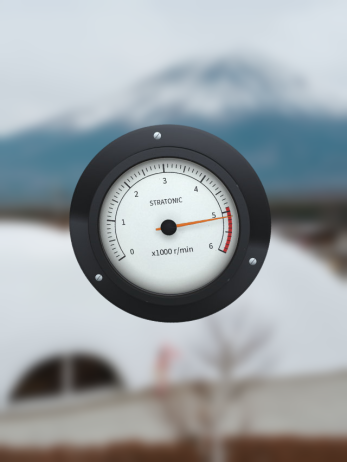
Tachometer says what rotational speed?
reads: 5100 rpm
